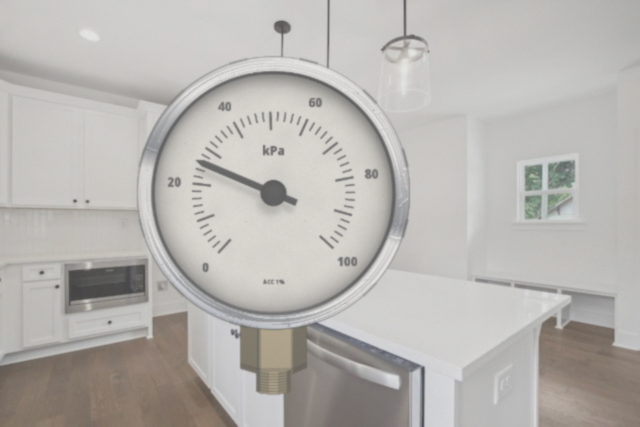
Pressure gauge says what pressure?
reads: 26 kPa
